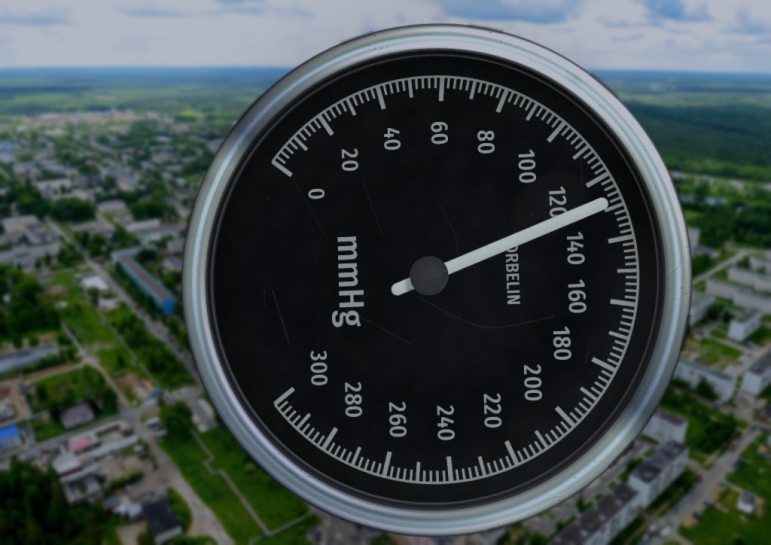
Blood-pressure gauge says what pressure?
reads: 128 mmHg
